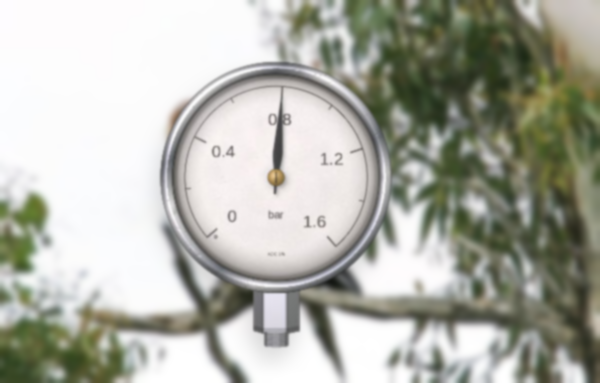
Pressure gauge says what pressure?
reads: 0.8 bar
